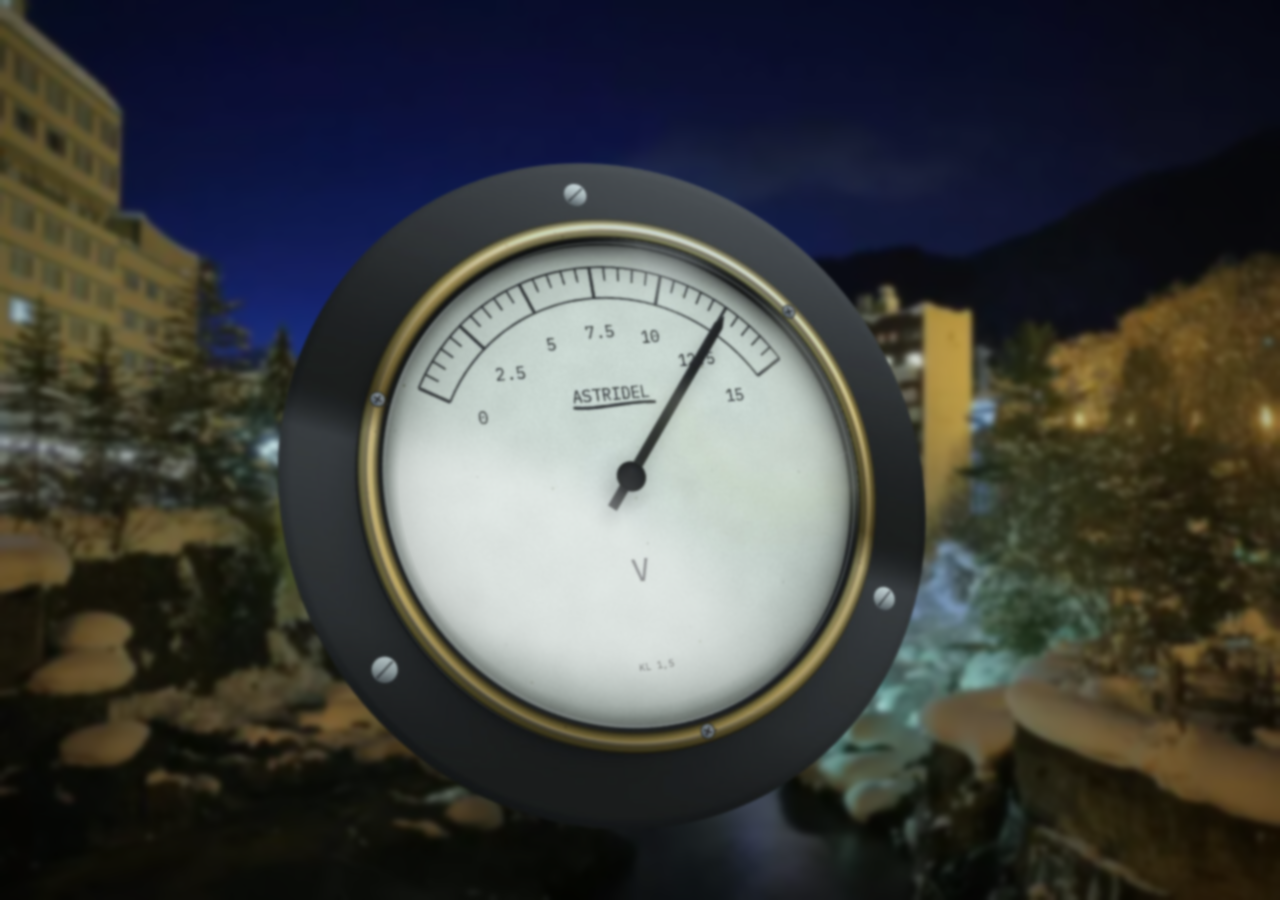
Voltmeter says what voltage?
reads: 12.5 V
